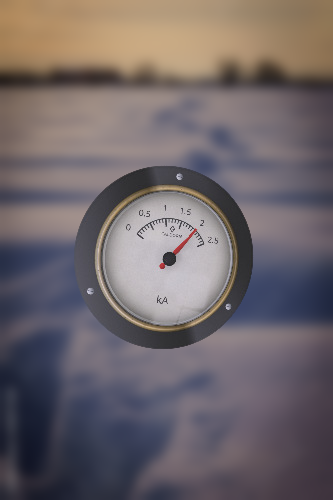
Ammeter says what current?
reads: 2 kA
